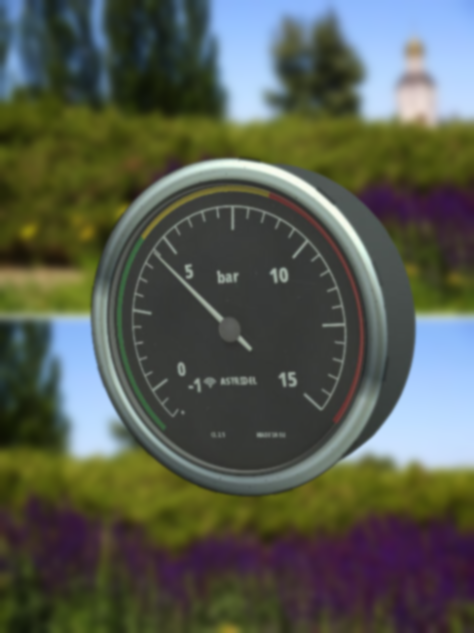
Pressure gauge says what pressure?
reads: 4.5 bar
